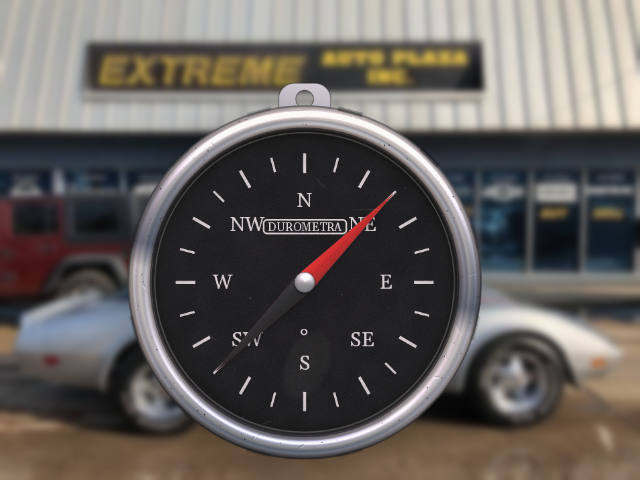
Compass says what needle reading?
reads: 45 °
